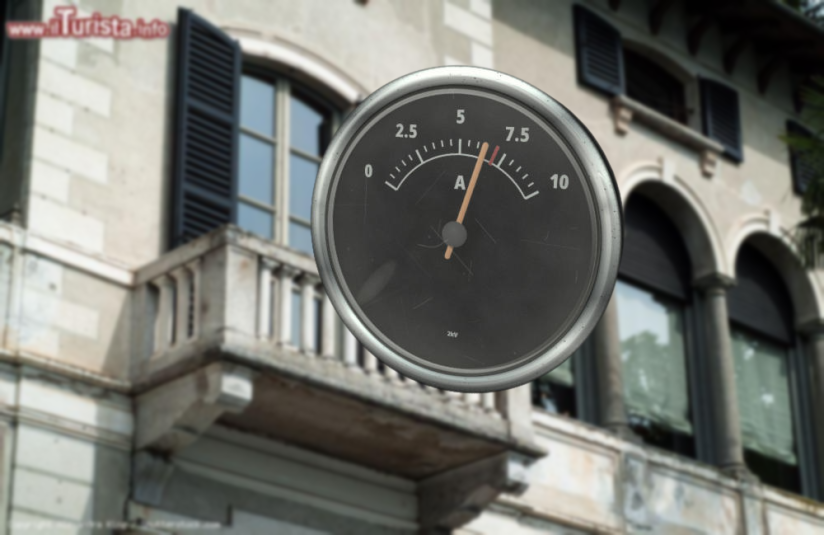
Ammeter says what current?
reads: 6.5 A
